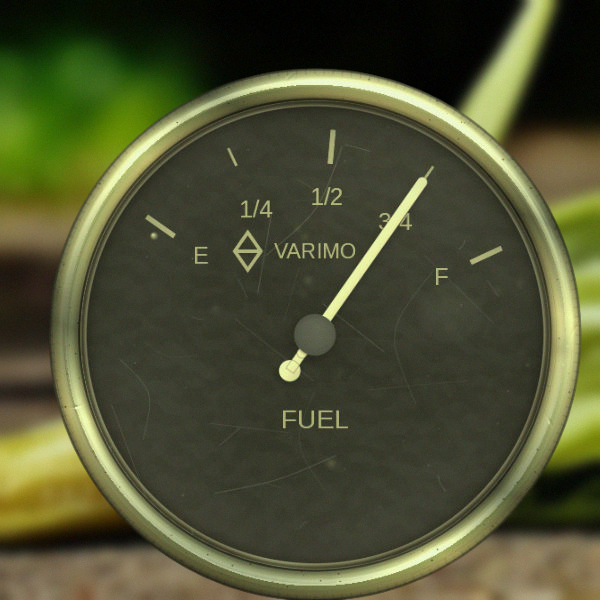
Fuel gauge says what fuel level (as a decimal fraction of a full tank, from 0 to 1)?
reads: 0.75
